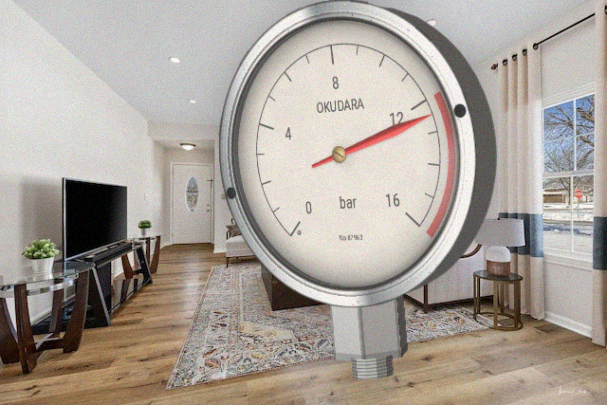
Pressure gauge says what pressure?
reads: 12.5 bar
